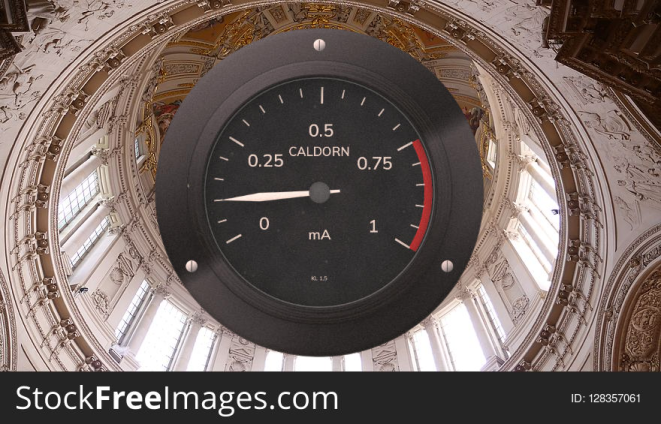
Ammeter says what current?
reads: 0.1 mA
